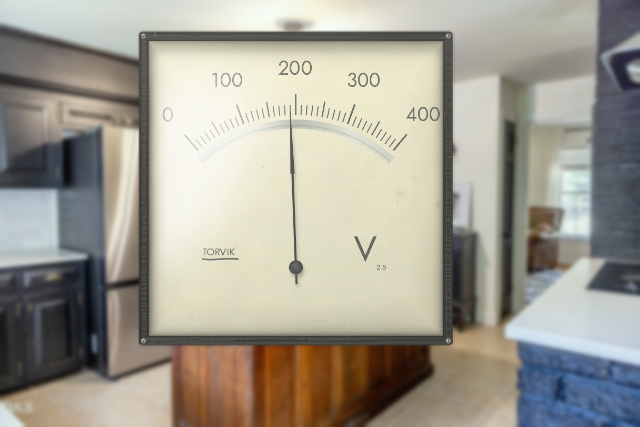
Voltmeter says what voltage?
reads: 190 V
